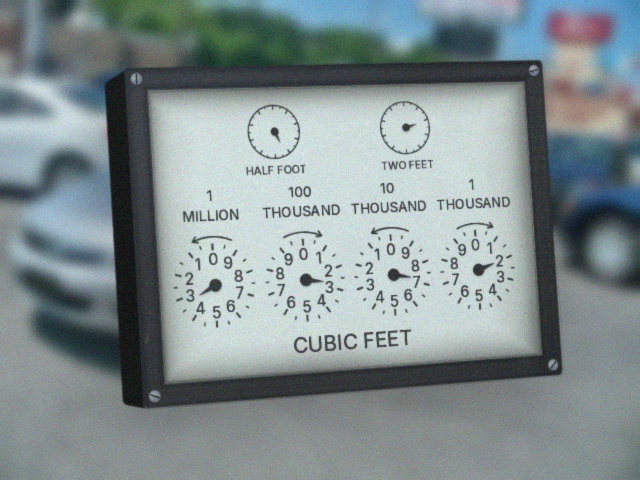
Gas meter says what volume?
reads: 327200 ft³
